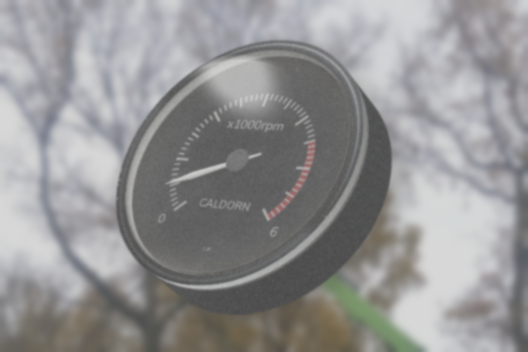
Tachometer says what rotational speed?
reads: 500 rpm
